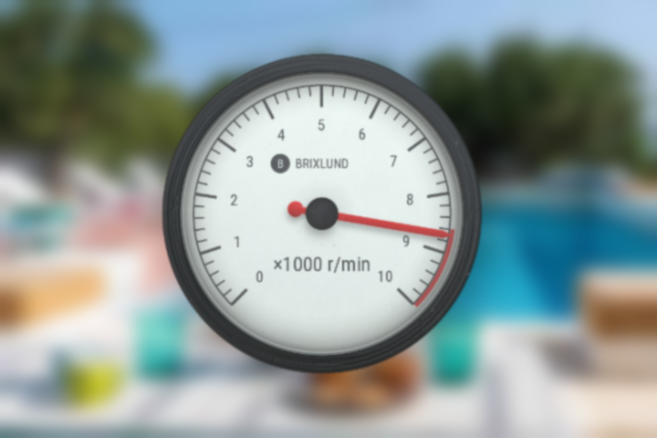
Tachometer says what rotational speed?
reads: 8700 rpm
